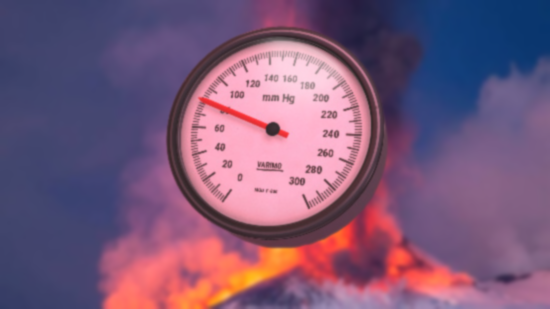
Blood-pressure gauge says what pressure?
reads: 80 mmHg
